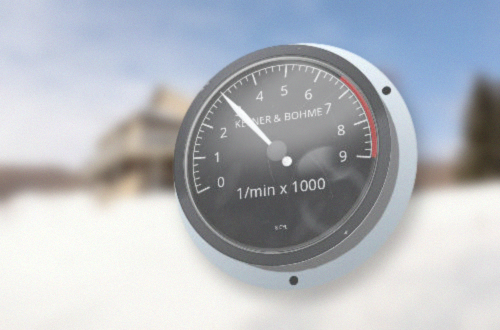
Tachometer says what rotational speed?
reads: 3000 rpm
